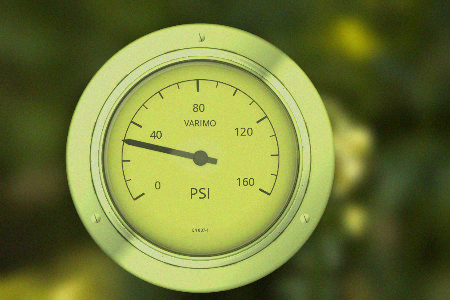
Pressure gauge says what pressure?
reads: 30 psi
